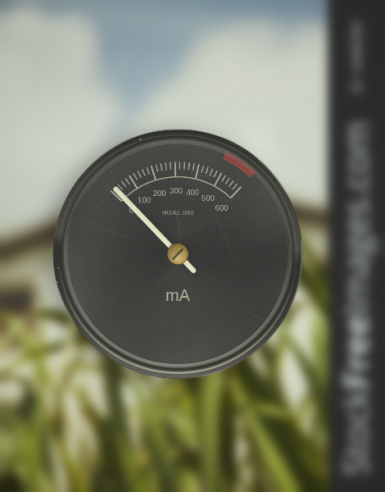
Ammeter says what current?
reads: 20 mA
